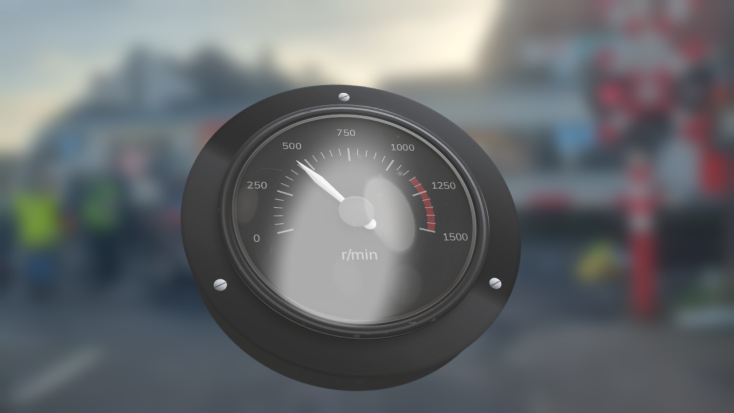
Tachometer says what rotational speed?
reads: 450 rpm
